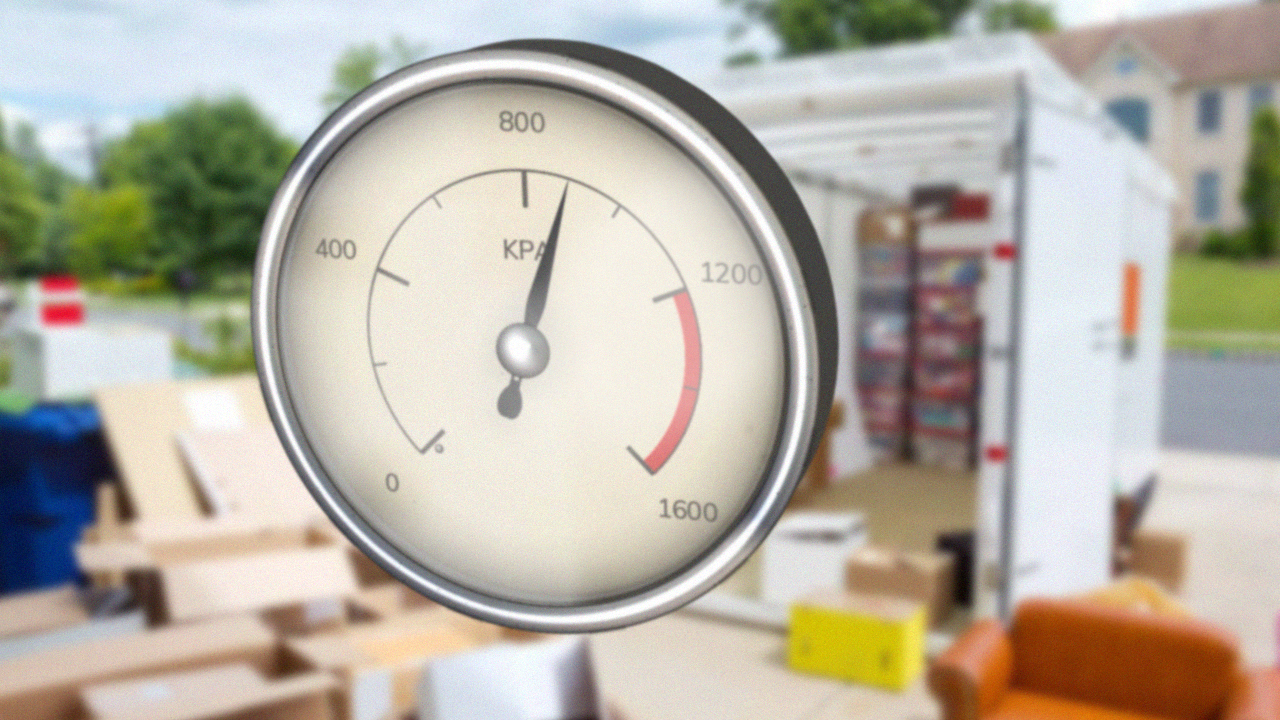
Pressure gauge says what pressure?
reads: 900 kPa
